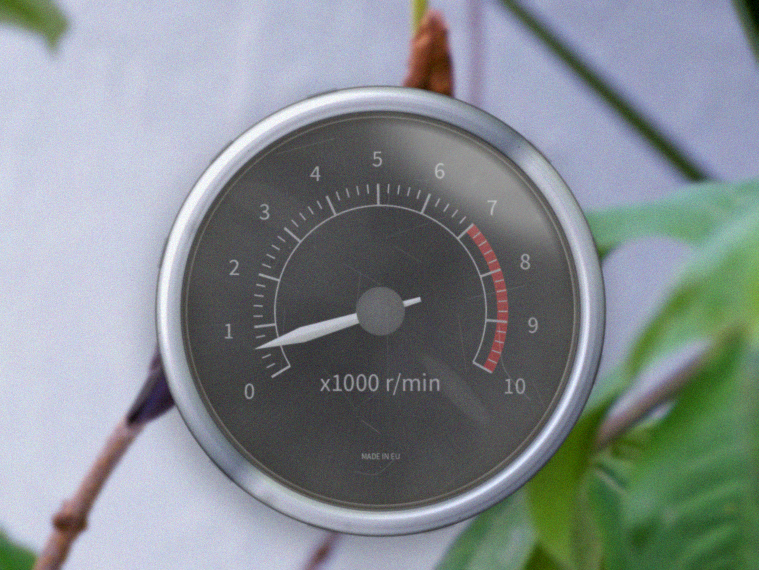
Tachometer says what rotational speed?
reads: 600 rpm
